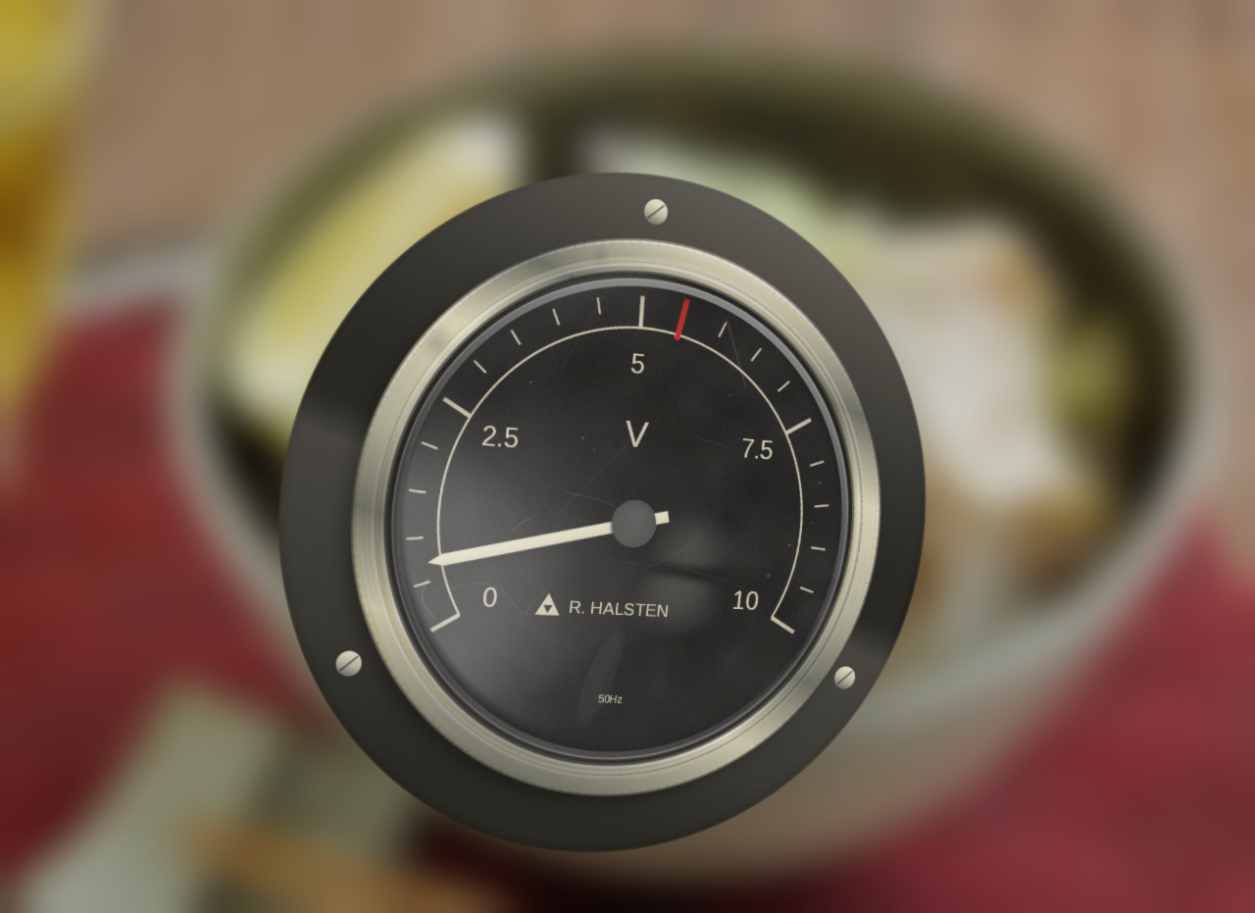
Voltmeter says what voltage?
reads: 0.75 V
